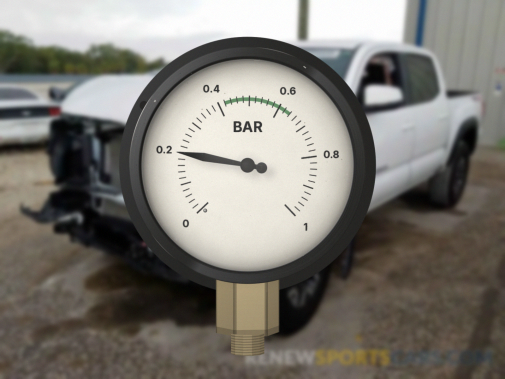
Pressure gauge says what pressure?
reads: 0.2 bar
